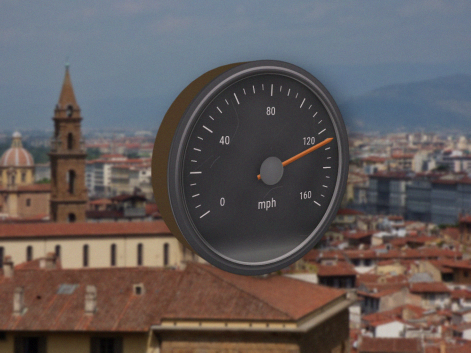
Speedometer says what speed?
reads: 125 mph
